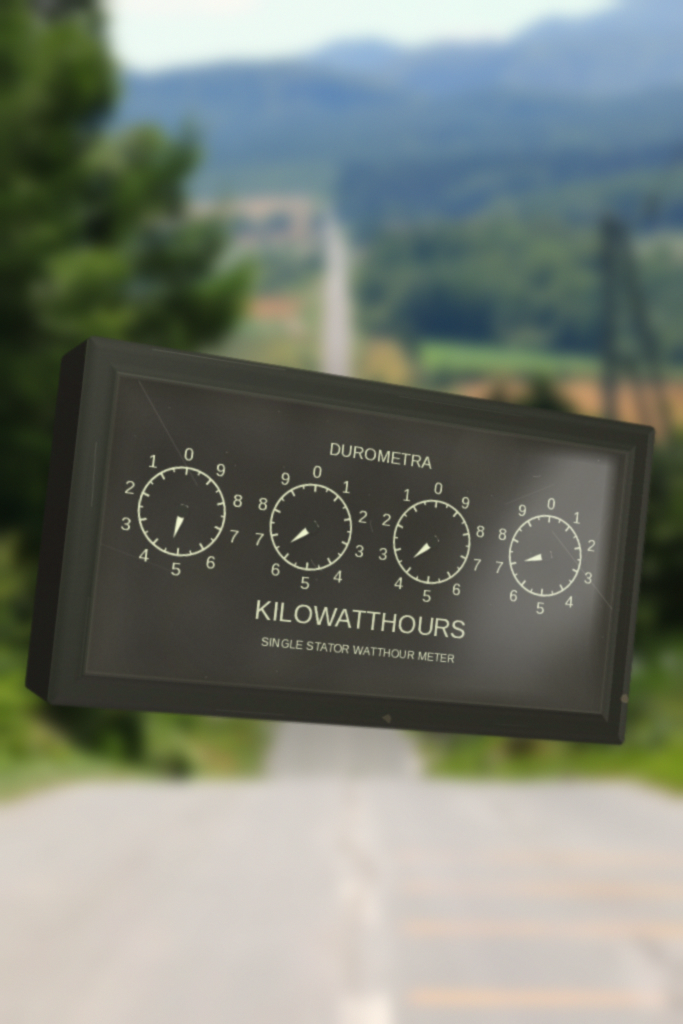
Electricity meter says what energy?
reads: 4637 kWh
